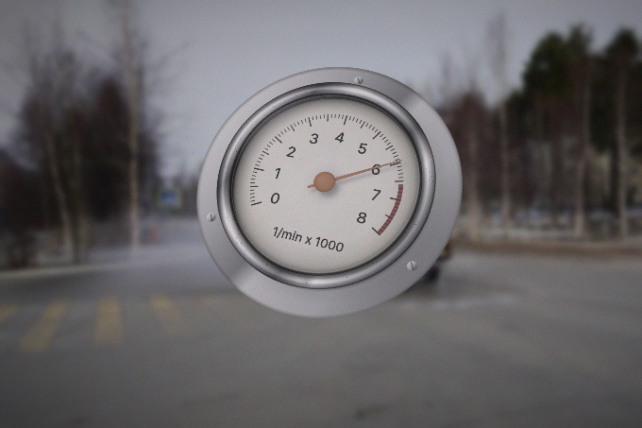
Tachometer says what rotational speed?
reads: 6000 rpm
